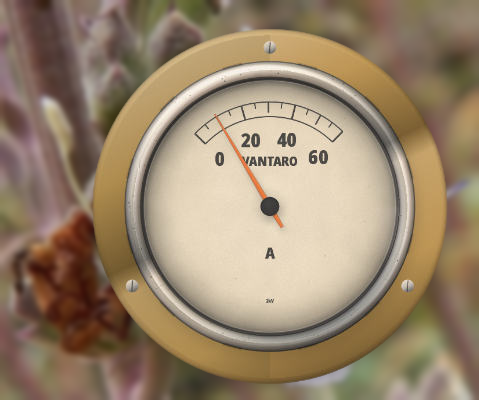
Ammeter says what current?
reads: 10 A
